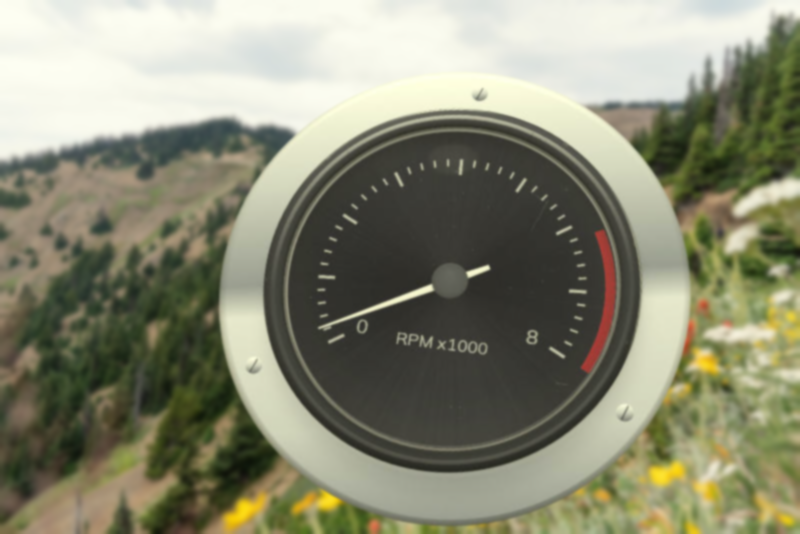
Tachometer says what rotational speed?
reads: 200 rpm
